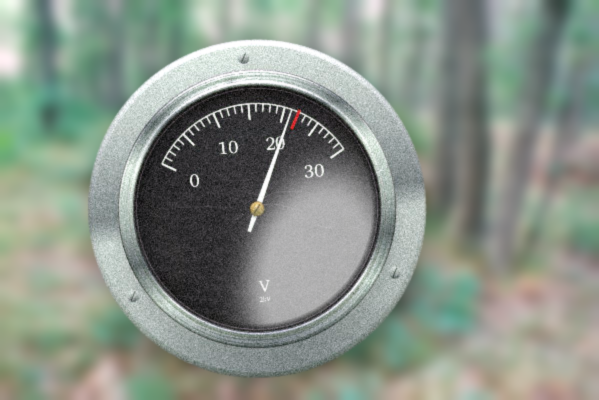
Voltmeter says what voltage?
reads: 21 V
